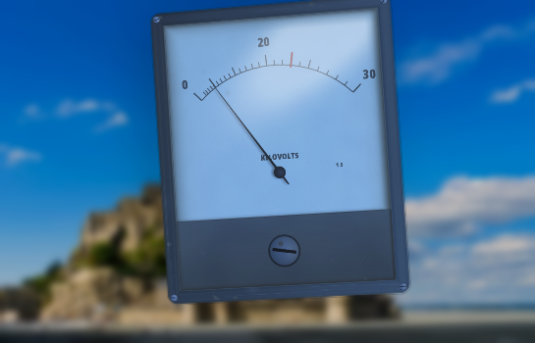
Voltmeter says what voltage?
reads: 10 kV
